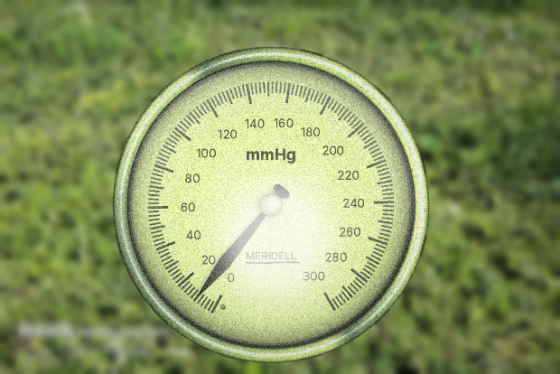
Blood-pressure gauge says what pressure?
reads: 10 mmHg
